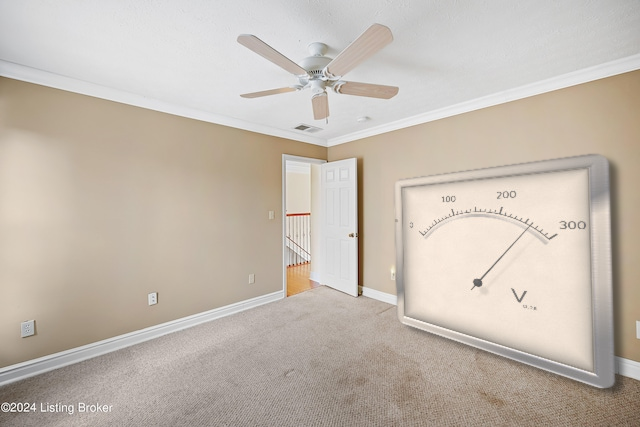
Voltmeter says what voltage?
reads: 260 V
